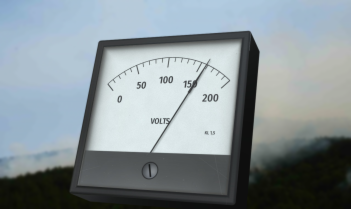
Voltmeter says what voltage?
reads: 160 V
